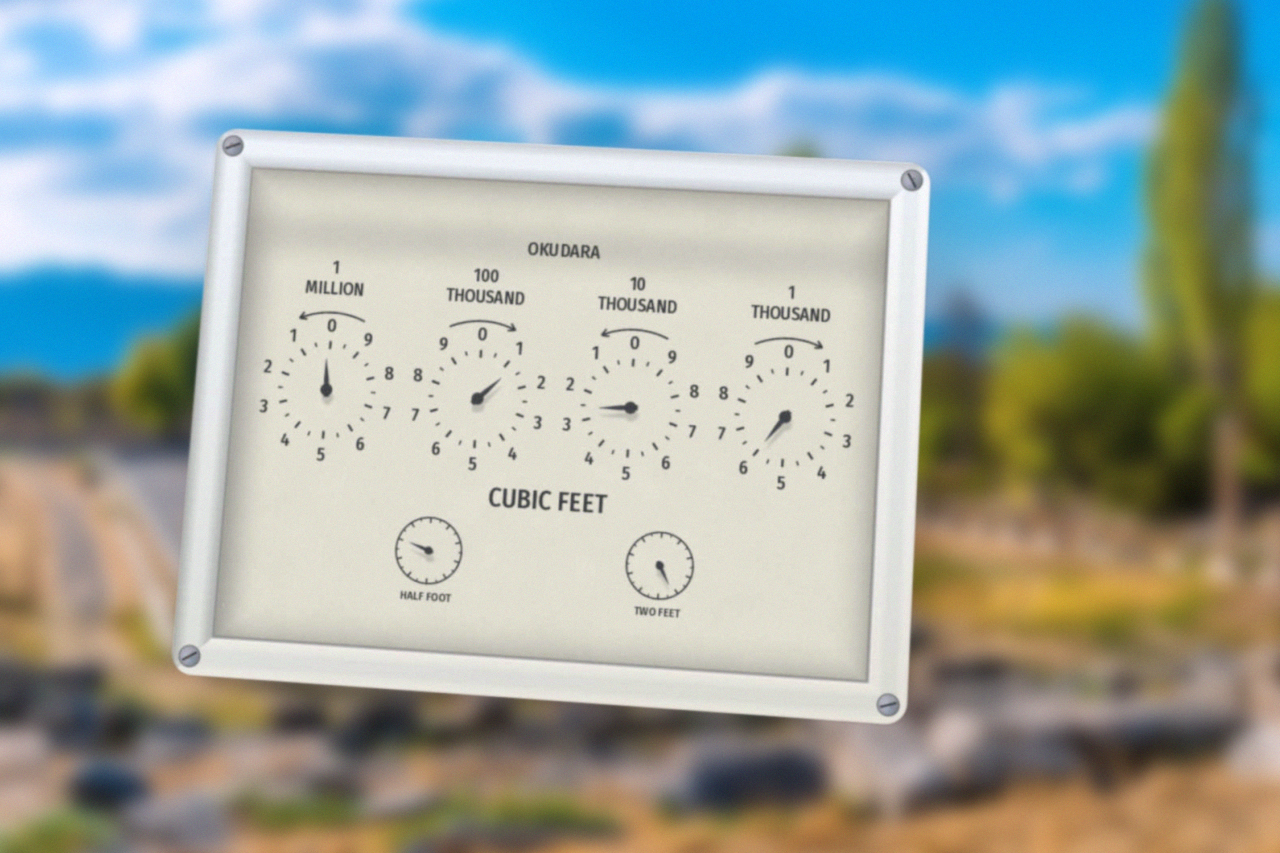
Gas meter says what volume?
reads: 12600 ft³
